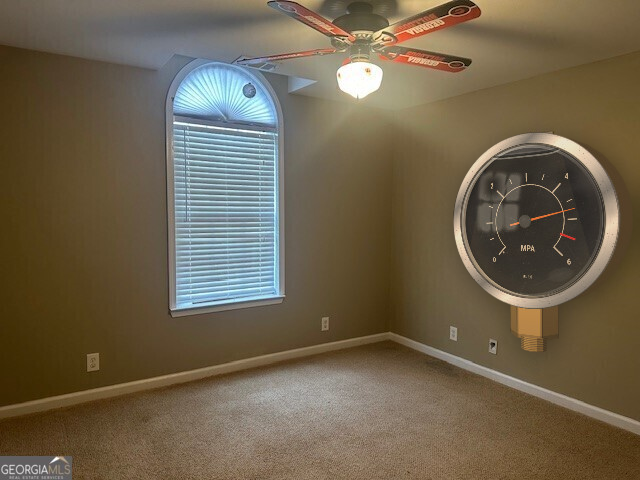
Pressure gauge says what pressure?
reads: 4.75 MPa
